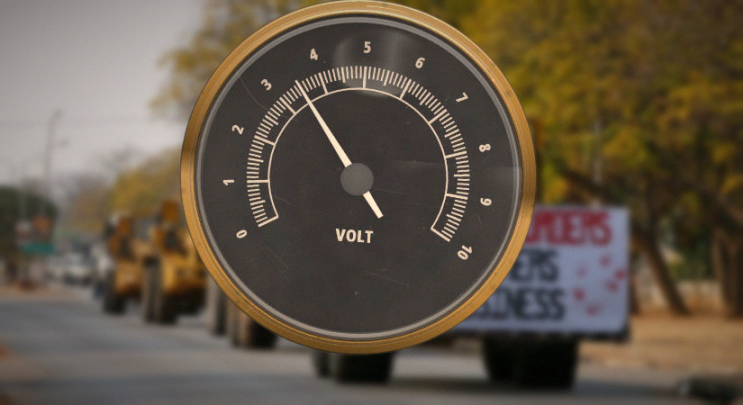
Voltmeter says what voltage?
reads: 3.5 V
